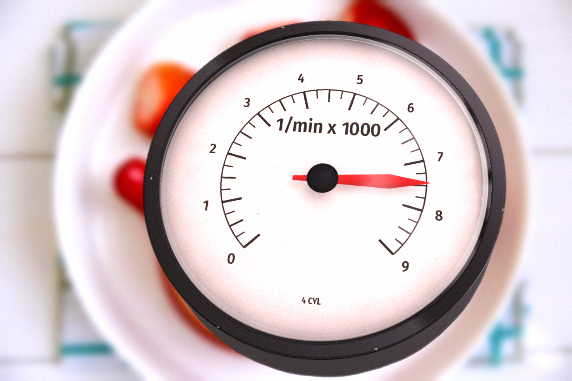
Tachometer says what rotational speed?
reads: 7500 rpm
